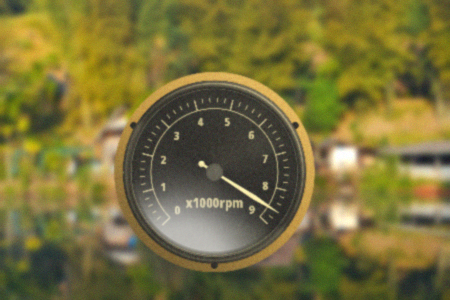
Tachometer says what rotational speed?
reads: 8600 rpm
